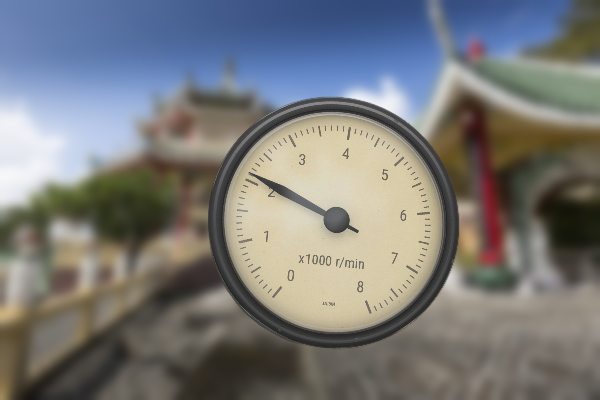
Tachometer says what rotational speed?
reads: 2100 rpm
